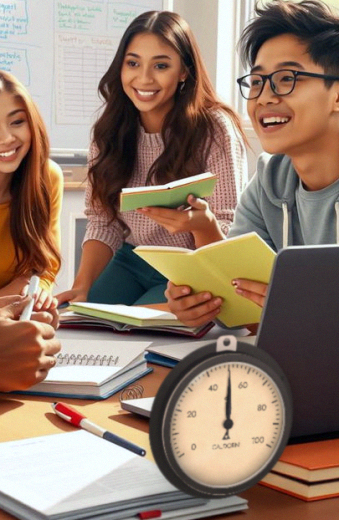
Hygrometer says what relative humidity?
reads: 50 %
